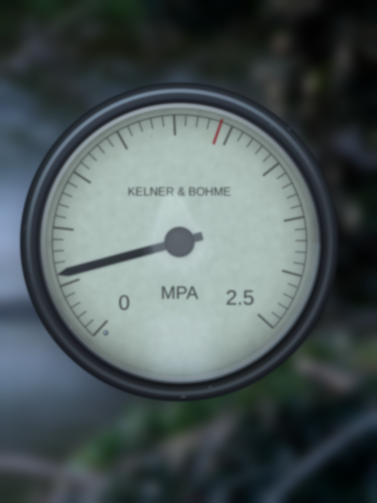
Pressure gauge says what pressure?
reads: 0.3 MPa
